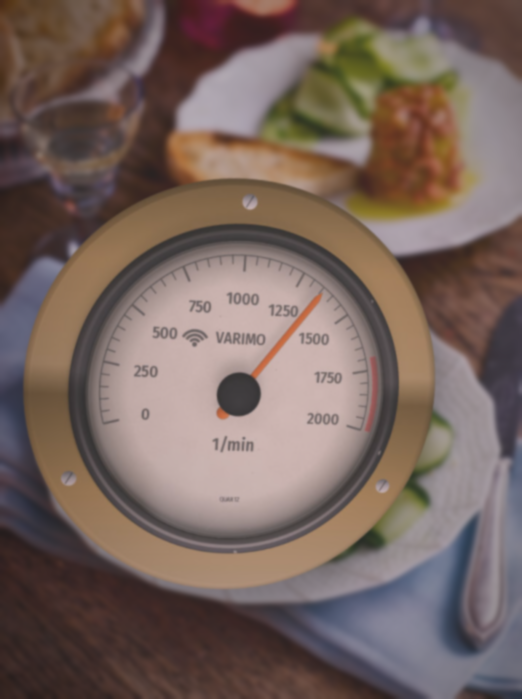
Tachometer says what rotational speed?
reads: 1350 rpm
